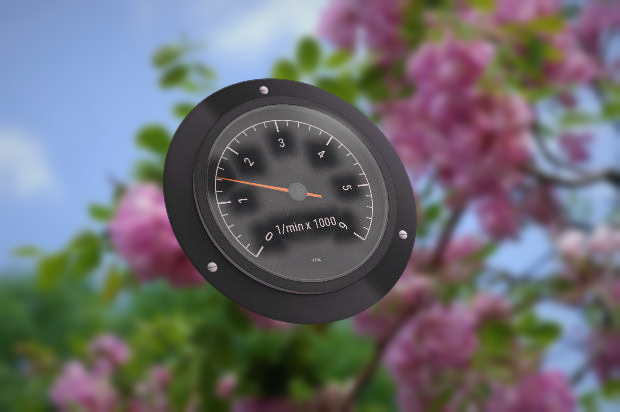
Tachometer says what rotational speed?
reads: 1400 rpm
